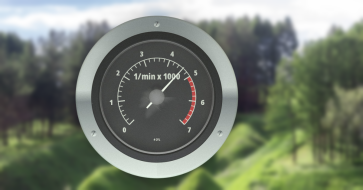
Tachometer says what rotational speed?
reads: 4600 rpm
